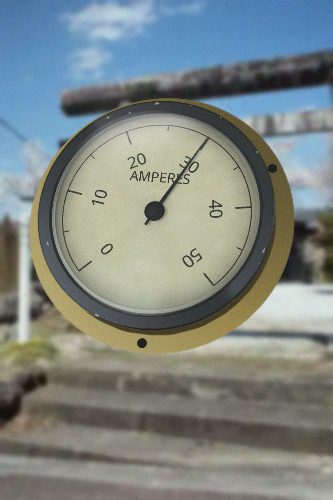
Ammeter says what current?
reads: 30 A
